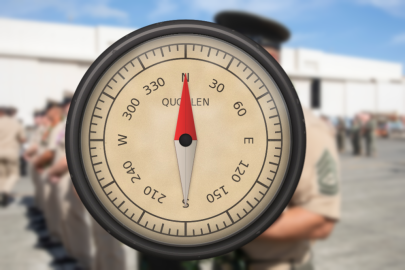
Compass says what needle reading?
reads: 0 °
